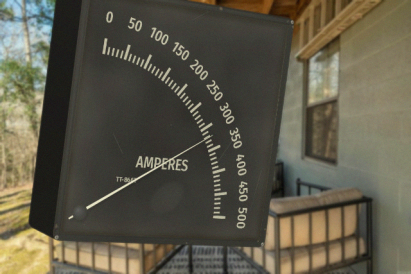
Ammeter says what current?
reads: 320 A
